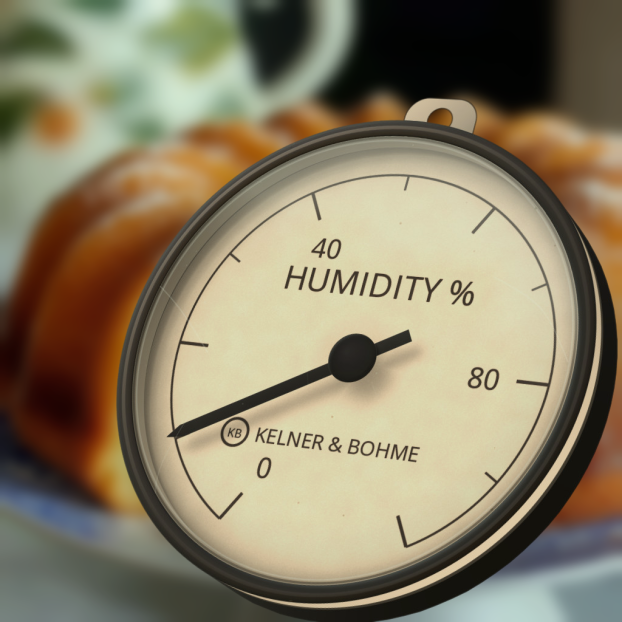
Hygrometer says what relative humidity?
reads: 10 %
